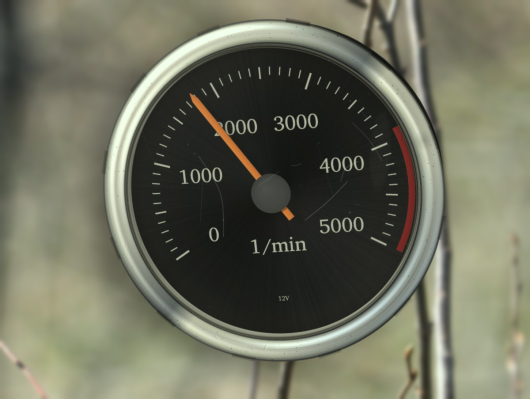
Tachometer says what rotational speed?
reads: 1800 rpm
